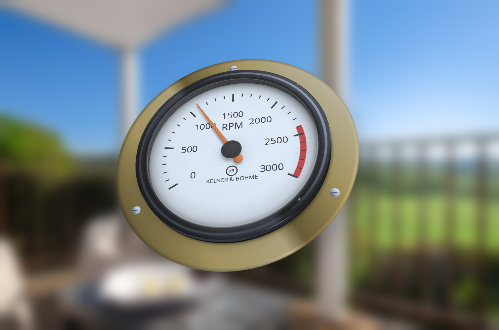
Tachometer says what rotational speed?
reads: 1100 rpm
